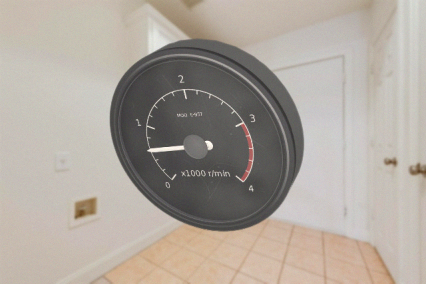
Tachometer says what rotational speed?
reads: 600 rpm
